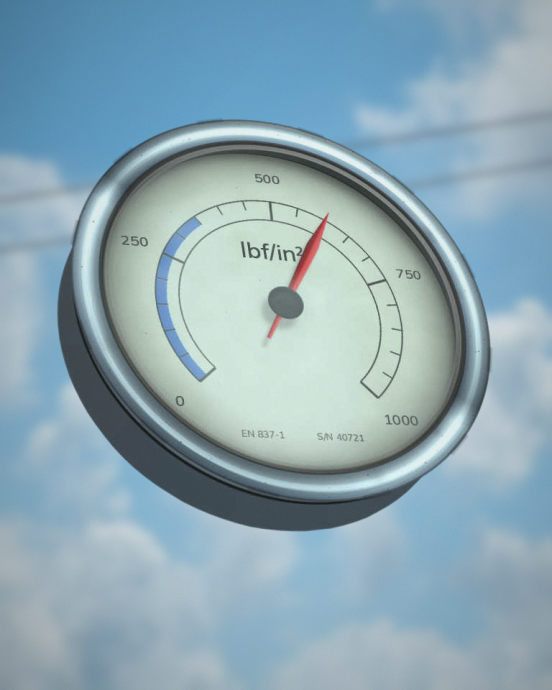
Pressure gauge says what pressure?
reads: 600 psi
